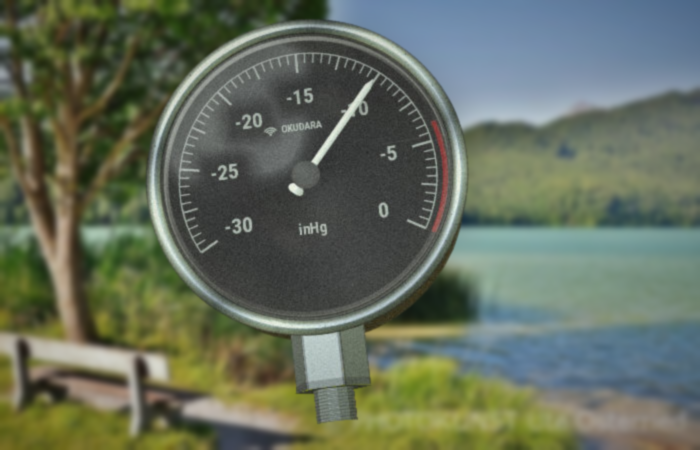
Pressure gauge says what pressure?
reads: -10 inHg
